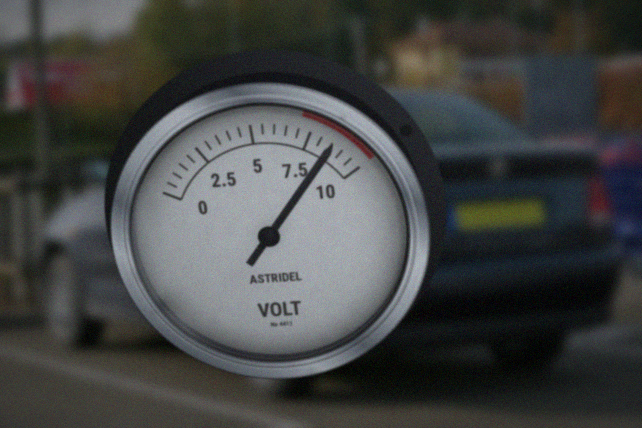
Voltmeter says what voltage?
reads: 8.5 V
